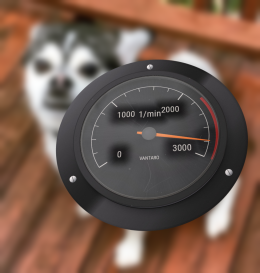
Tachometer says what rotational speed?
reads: 2800 rpm
